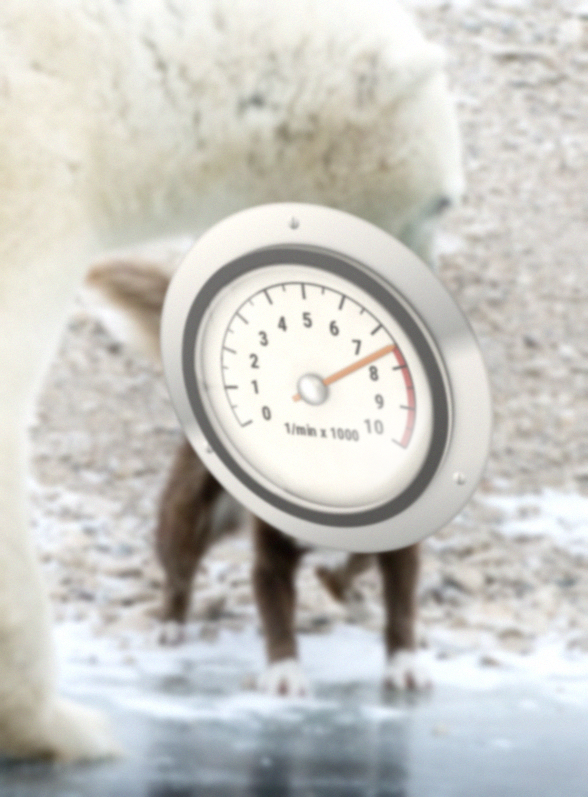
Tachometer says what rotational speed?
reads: 7500 rpm
